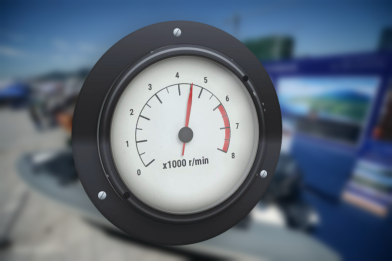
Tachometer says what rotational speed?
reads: 4500 rpm
